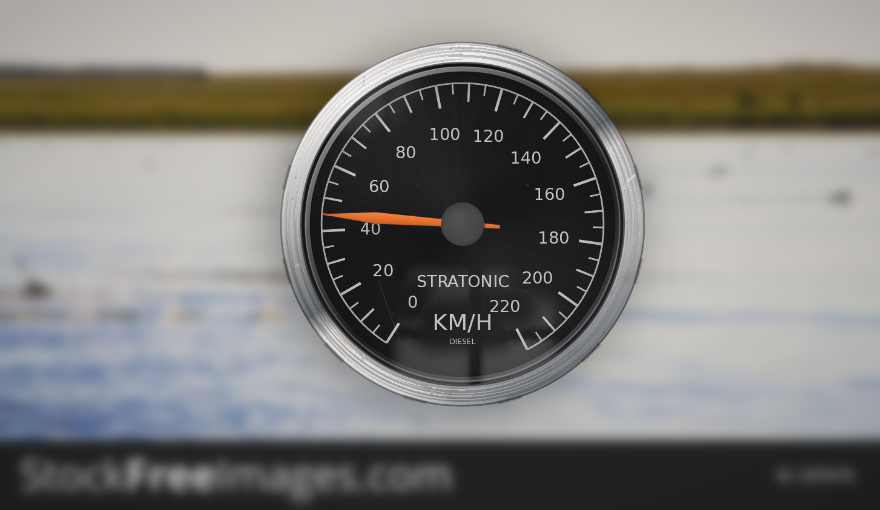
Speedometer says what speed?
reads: 45 km/h
